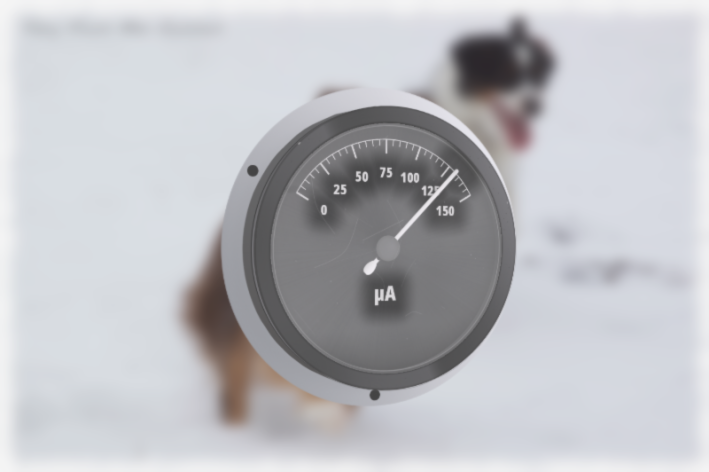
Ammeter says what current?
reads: 130 µA
